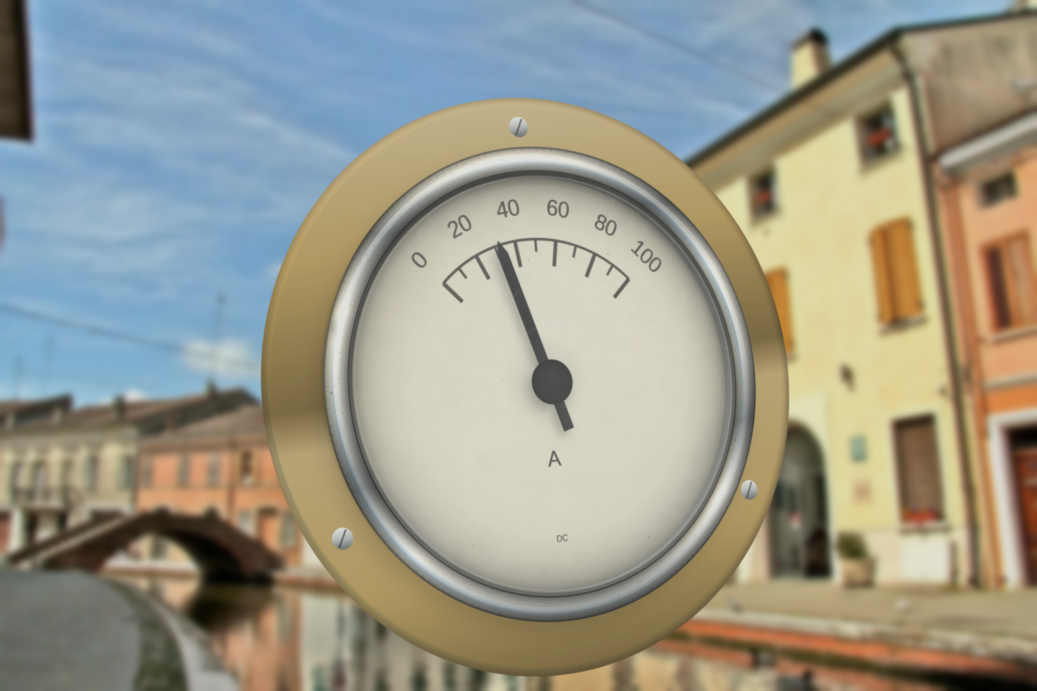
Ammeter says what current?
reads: 30 A
